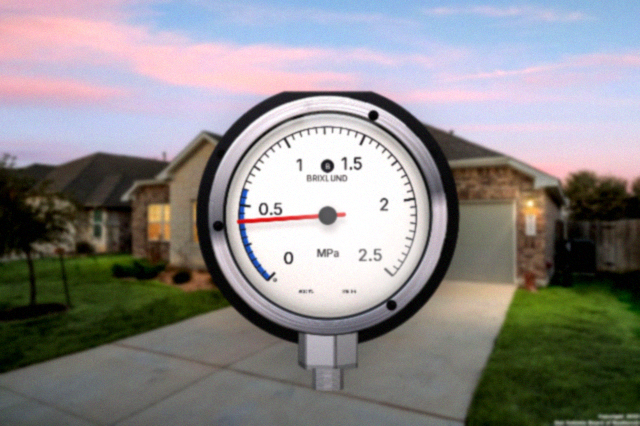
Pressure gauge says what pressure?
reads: 0.4 MPa
